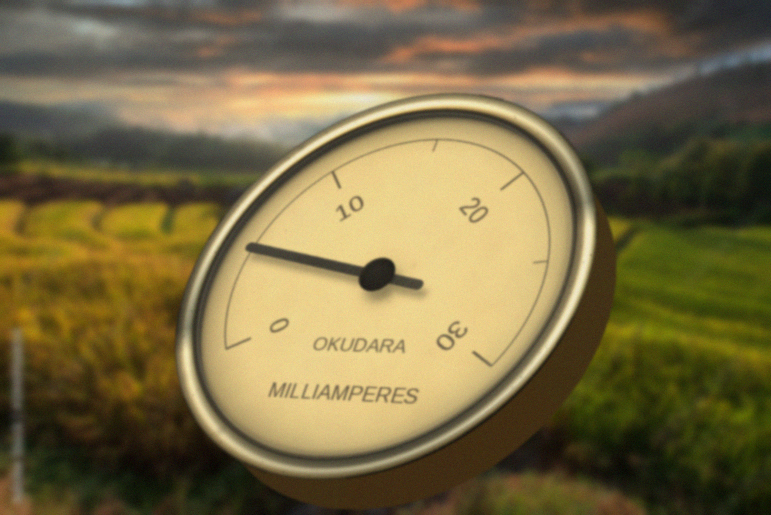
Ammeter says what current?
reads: 5 mA
